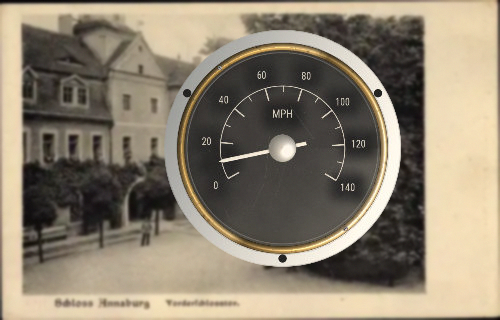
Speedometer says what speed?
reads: 10 mph
